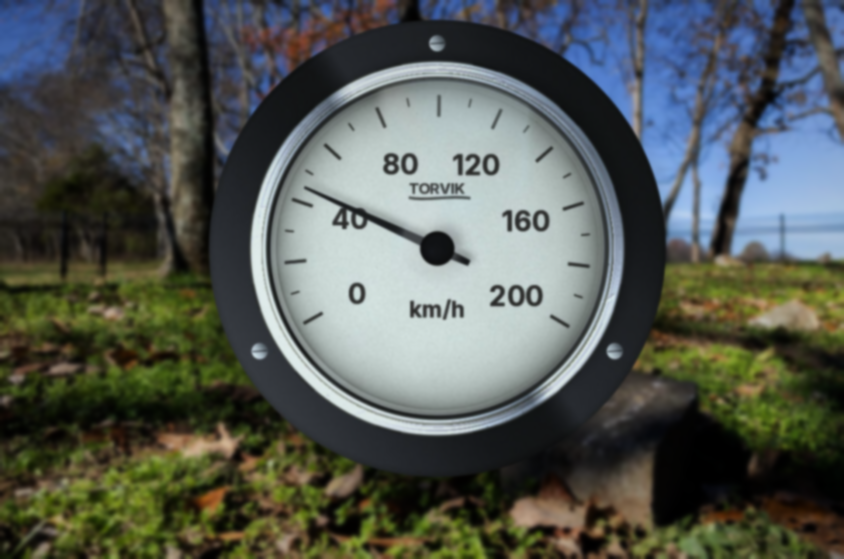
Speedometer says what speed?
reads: 45 km/h
